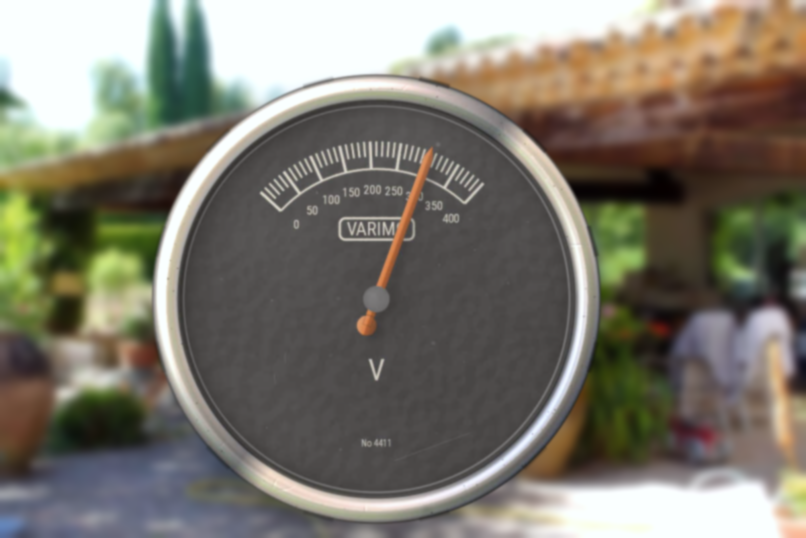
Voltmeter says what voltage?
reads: 300 V
